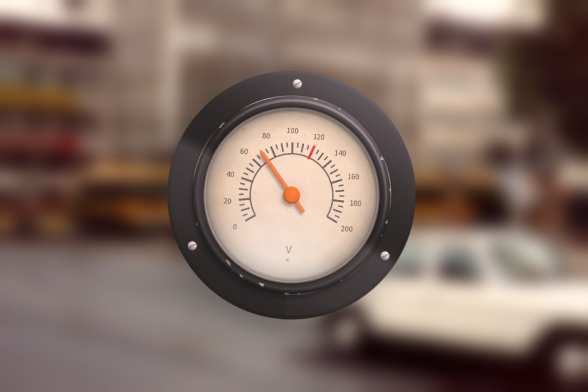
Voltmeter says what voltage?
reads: 70 V
